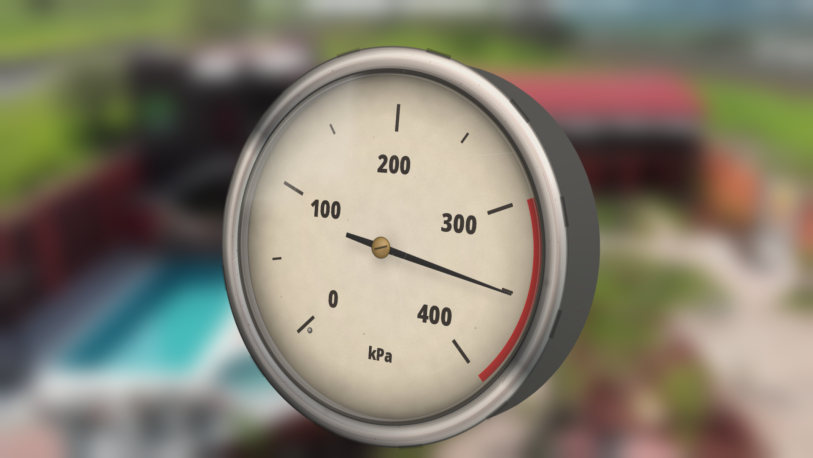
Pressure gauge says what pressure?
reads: 350 kPa
